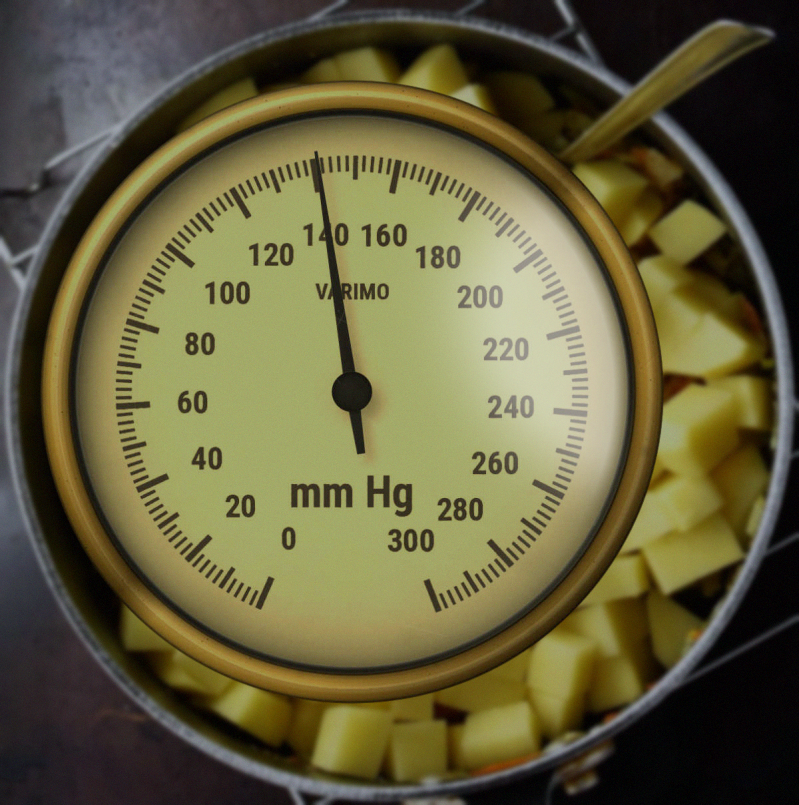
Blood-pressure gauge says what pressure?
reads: 141 mmHg
